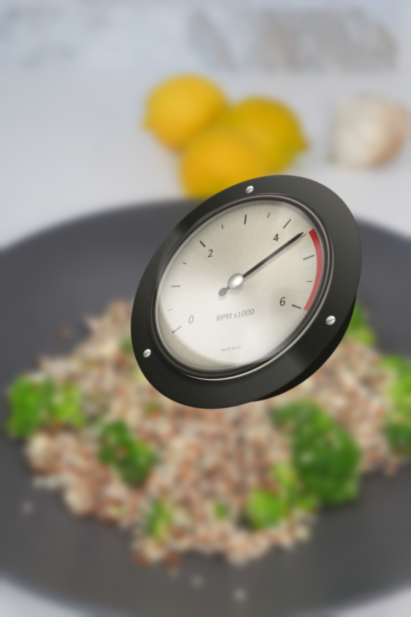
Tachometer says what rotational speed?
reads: 4500 rpm
